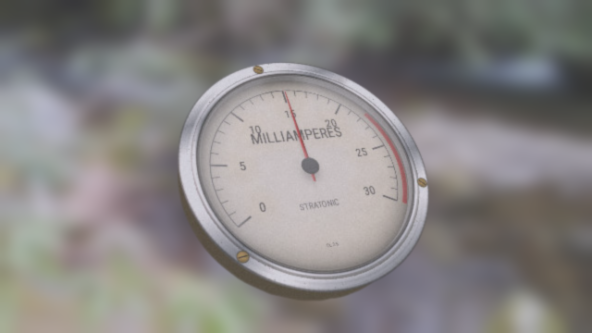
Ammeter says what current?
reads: 15 mA
